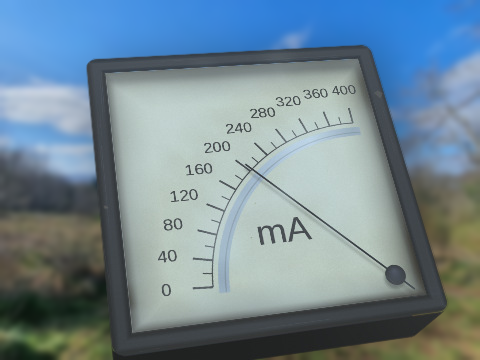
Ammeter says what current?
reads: 200 mA
